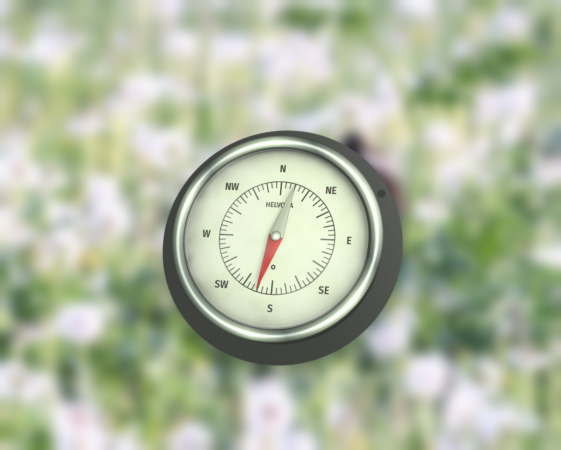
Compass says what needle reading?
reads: 195 °
